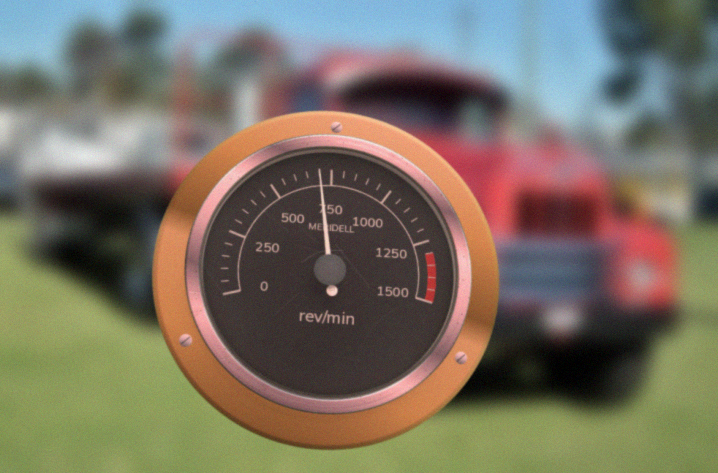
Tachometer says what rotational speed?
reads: 700 rpm
